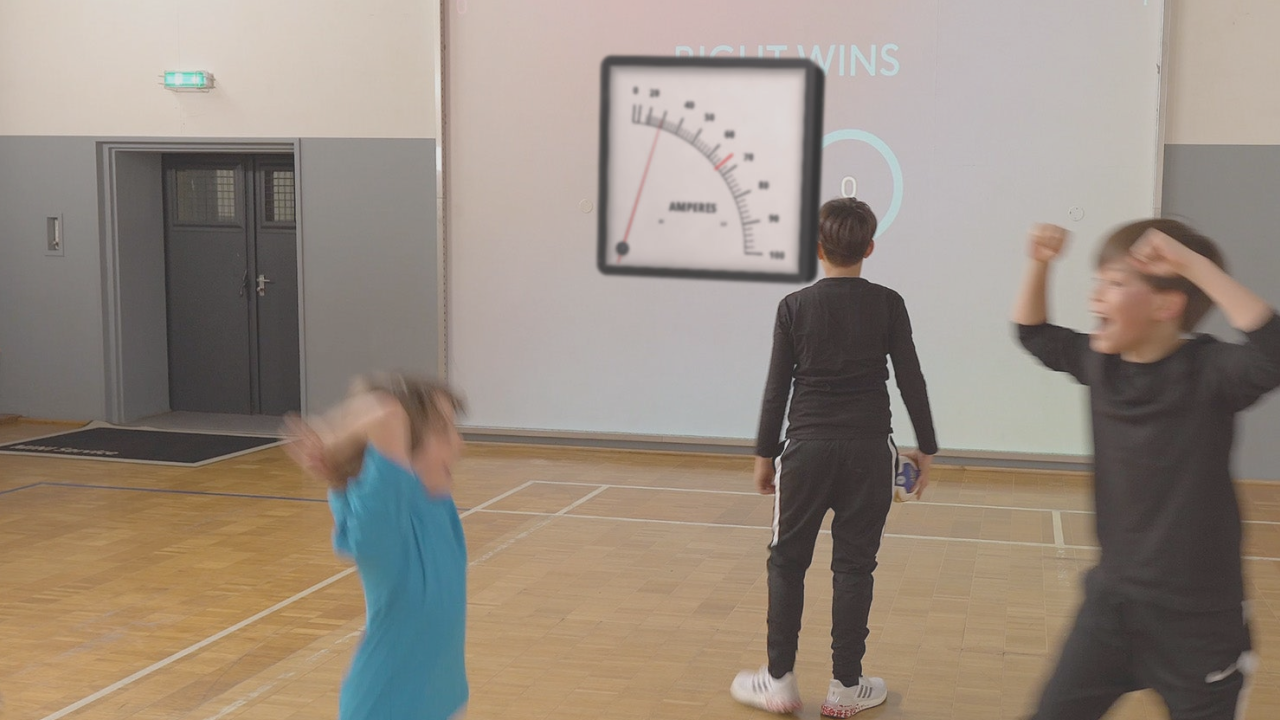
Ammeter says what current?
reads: 30 A
